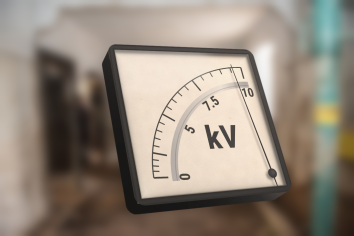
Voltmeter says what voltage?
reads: 9.5 kV
